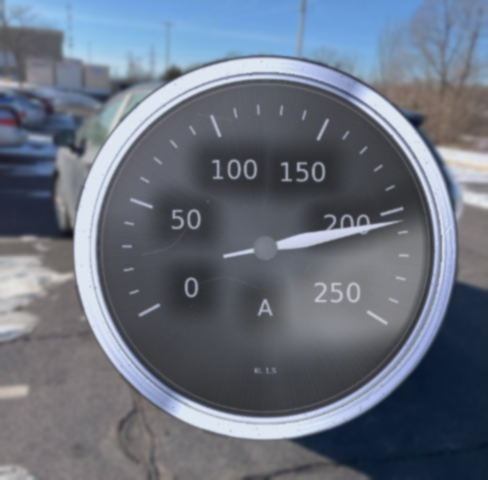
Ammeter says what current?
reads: 205 A
